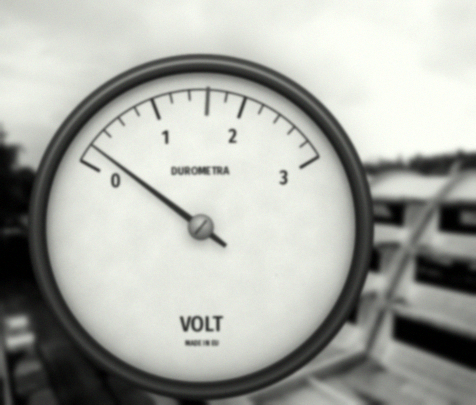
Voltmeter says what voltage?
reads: 0.2 V
